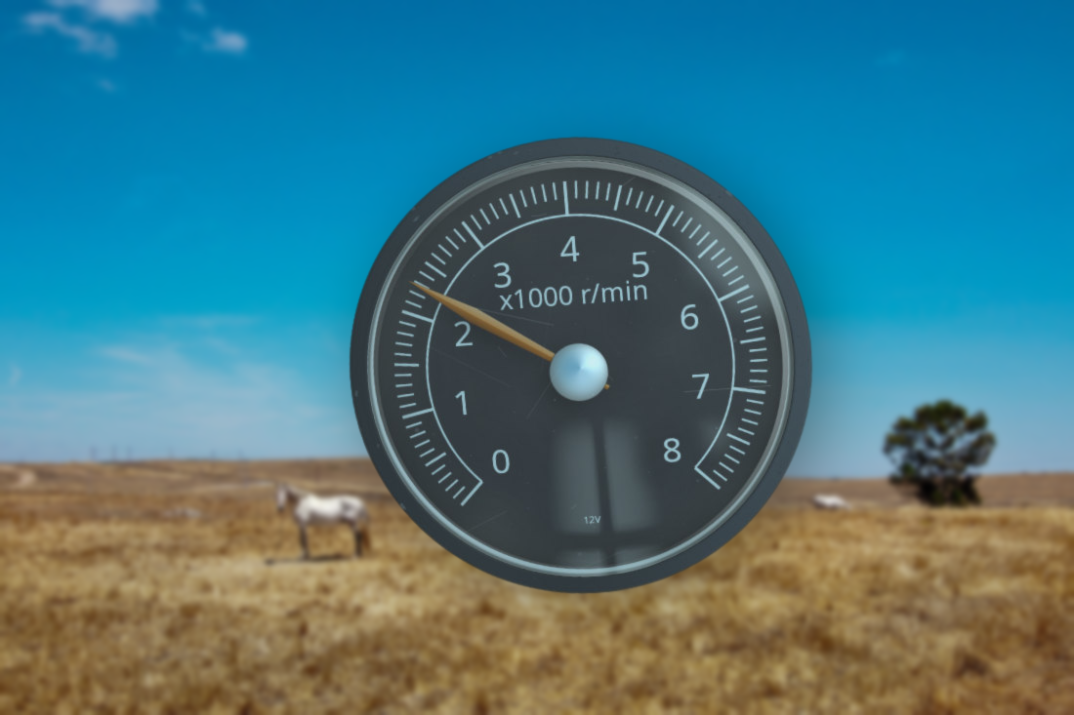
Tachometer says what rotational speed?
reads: 2300 rpm
